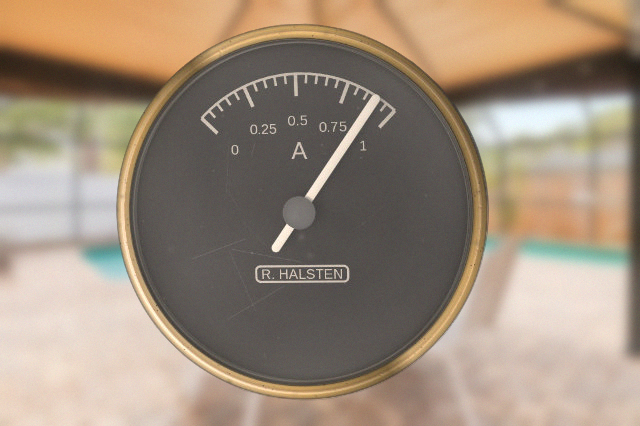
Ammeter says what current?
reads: 0.9 A
